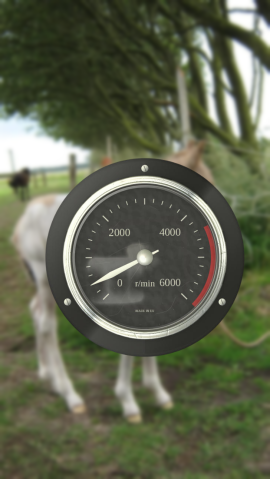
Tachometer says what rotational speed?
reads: 400 rpm
